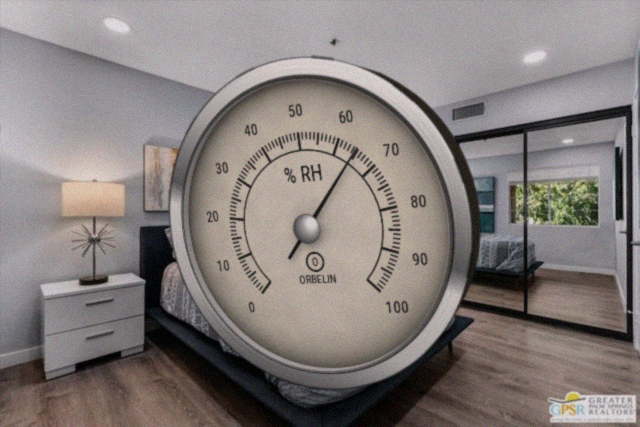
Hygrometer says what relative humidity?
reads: 65 %
